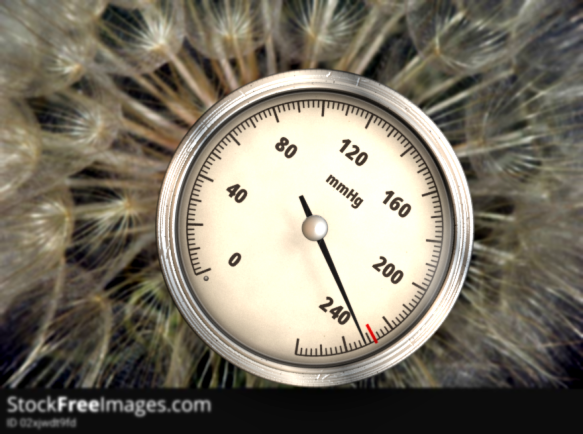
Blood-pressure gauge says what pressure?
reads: 232 mmHg
